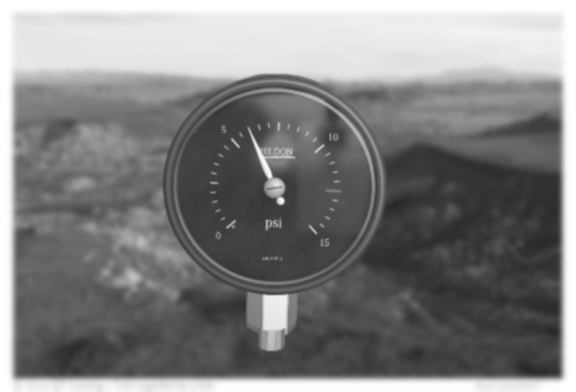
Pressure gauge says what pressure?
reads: 6 psi
